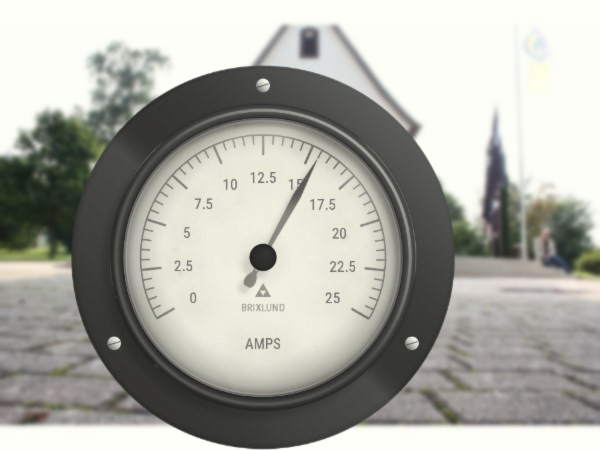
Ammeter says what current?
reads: 15.5 A
